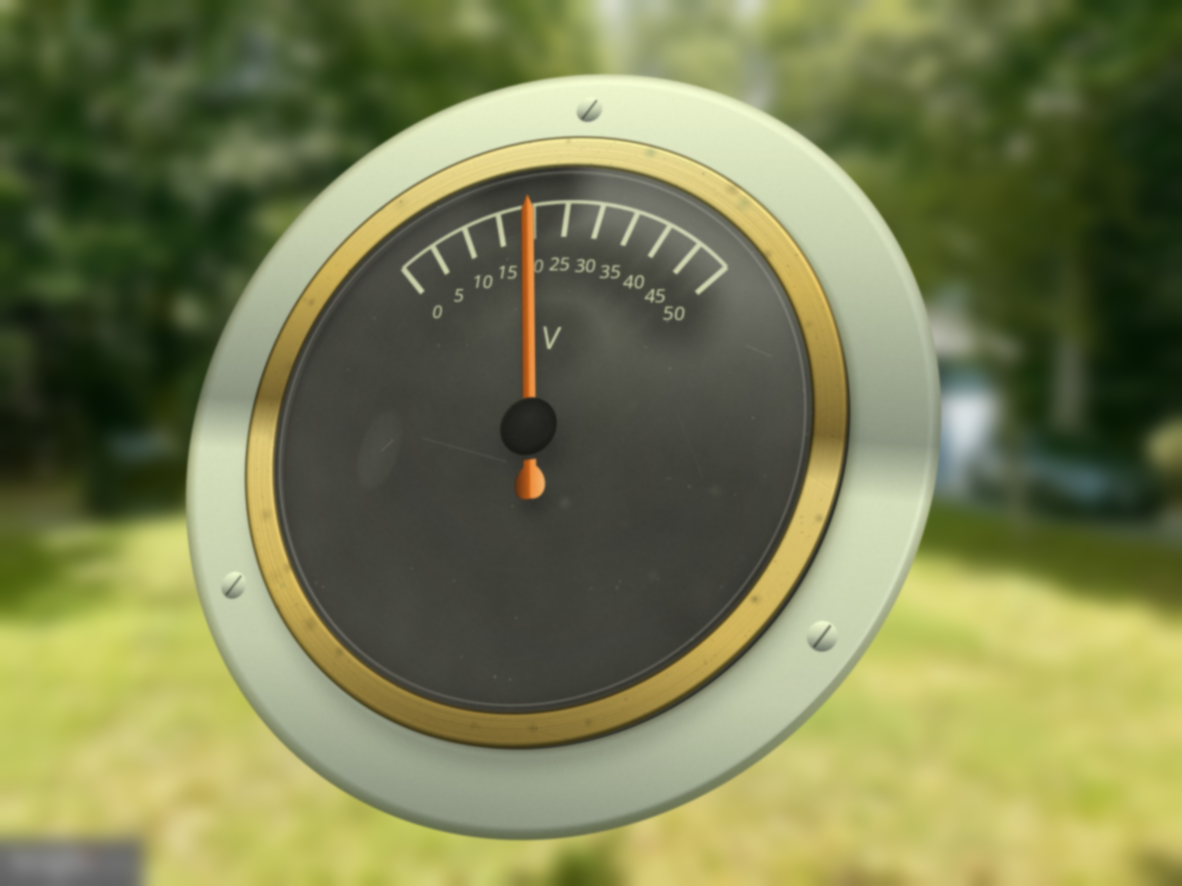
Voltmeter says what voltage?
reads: 20 V
